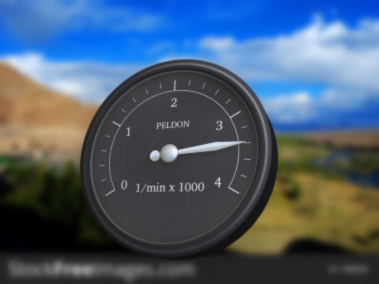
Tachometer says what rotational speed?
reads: 3400 rpm
